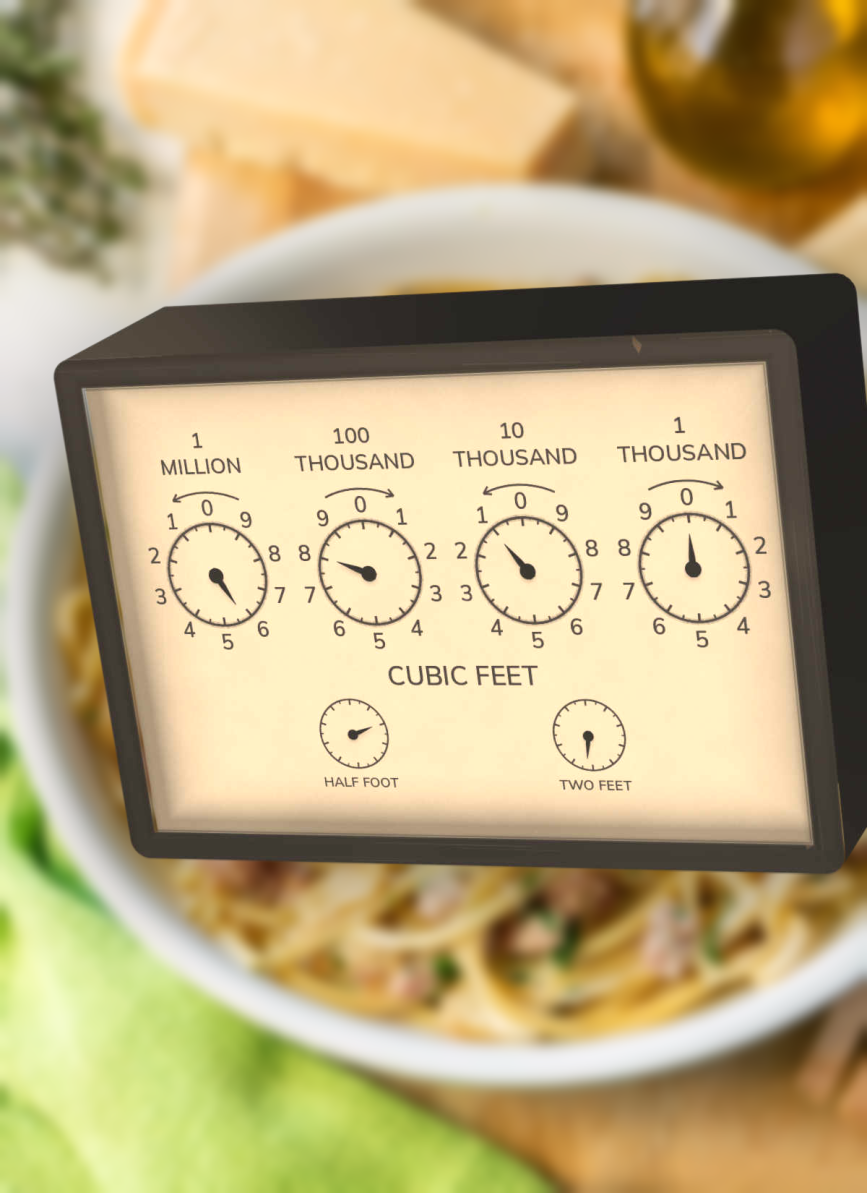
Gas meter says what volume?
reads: 581000 ft³
